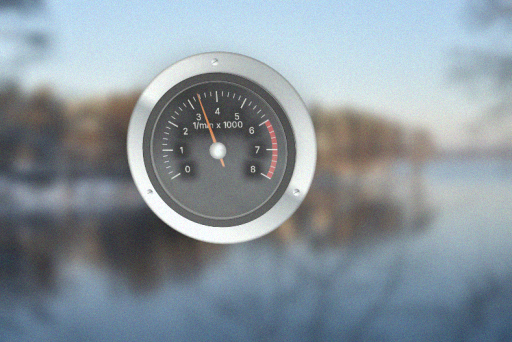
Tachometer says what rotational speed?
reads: 3400 rpm
